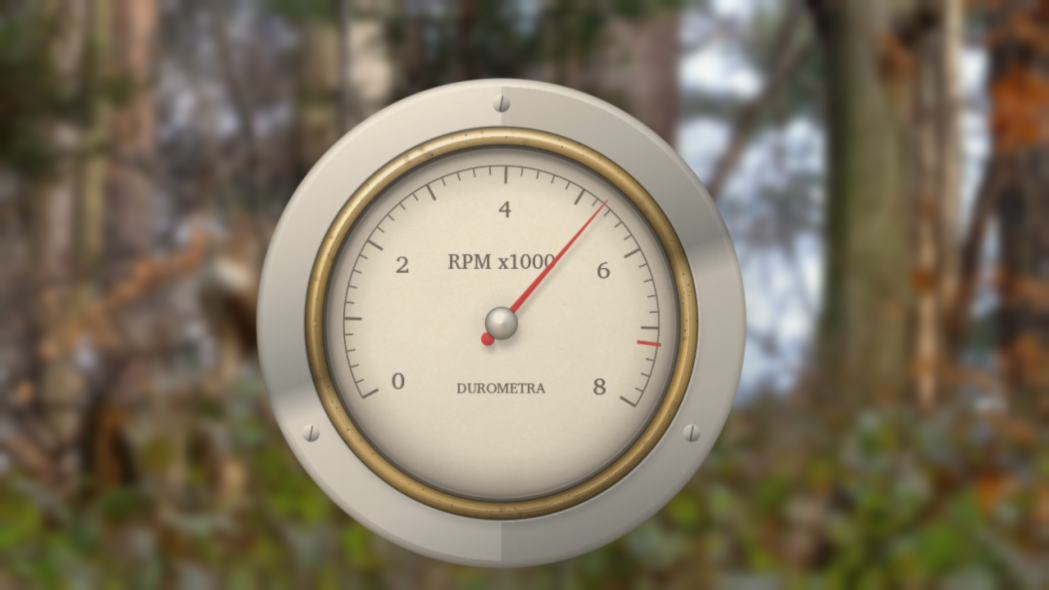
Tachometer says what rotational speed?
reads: 5300 rpm
